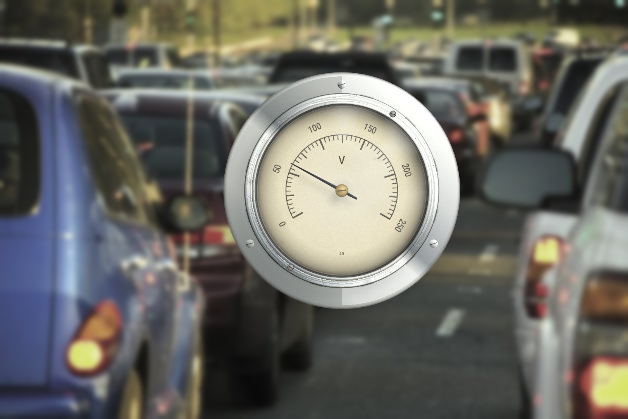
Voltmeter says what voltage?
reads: 60 V
